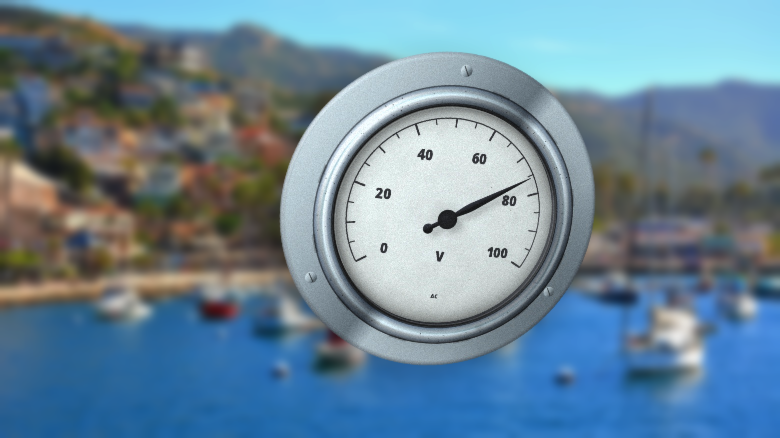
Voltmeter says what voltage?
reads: 75 V
